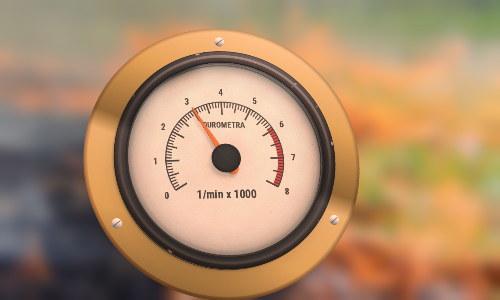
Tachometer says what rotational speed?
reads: 3000 rpm
